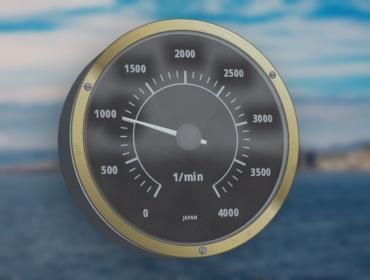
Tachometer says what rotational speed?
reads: 1000 rpm
